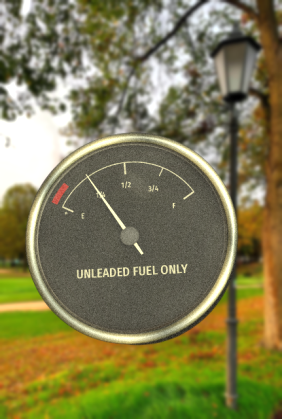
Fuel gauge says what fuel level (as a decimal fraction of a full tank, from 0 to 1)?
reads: 0.25
